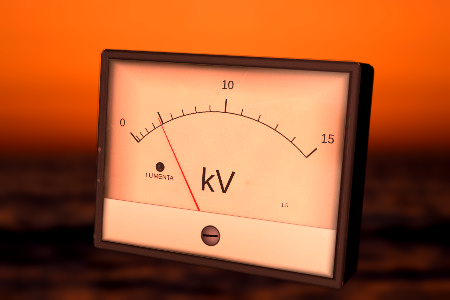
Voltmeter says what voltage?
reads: 5 kV
